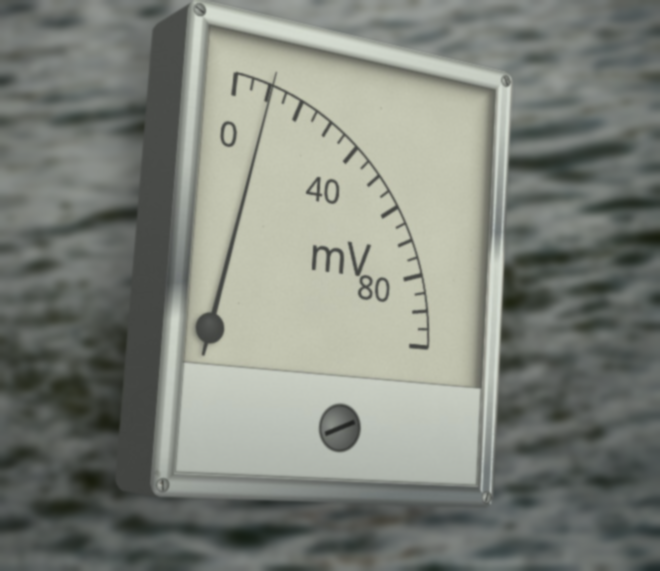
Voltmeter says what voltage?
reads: 10 mV
